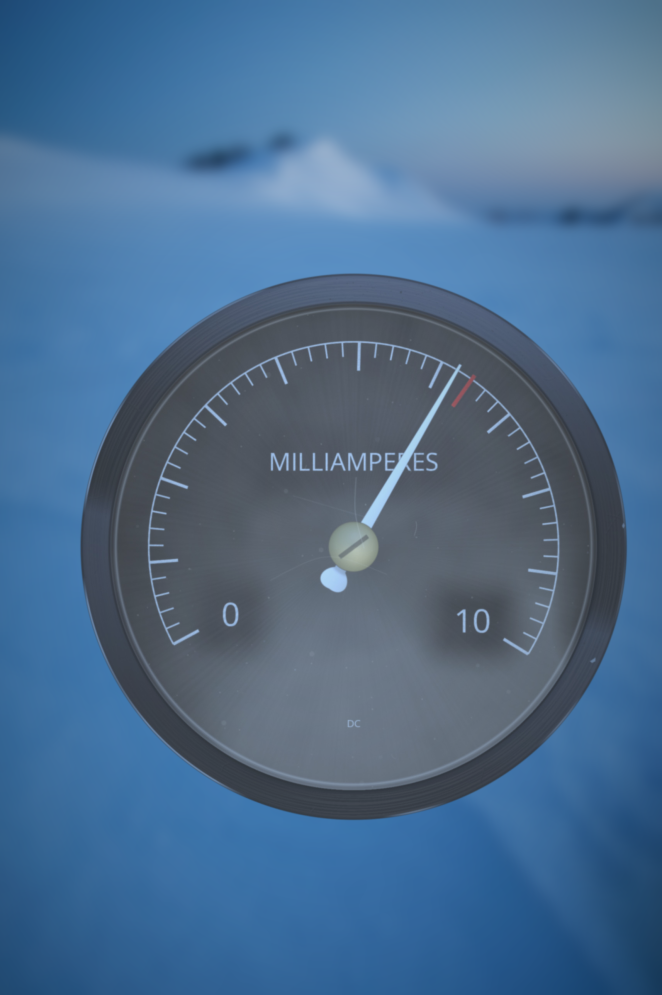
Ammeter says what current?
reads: 6.2 mA
